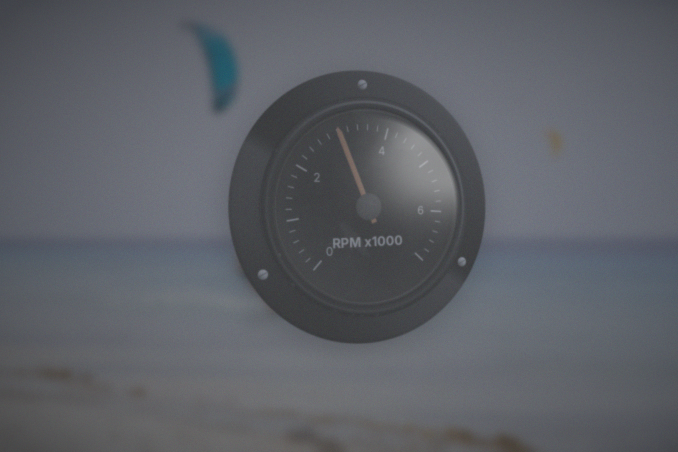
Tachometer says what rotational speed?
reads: 3000 rpm
